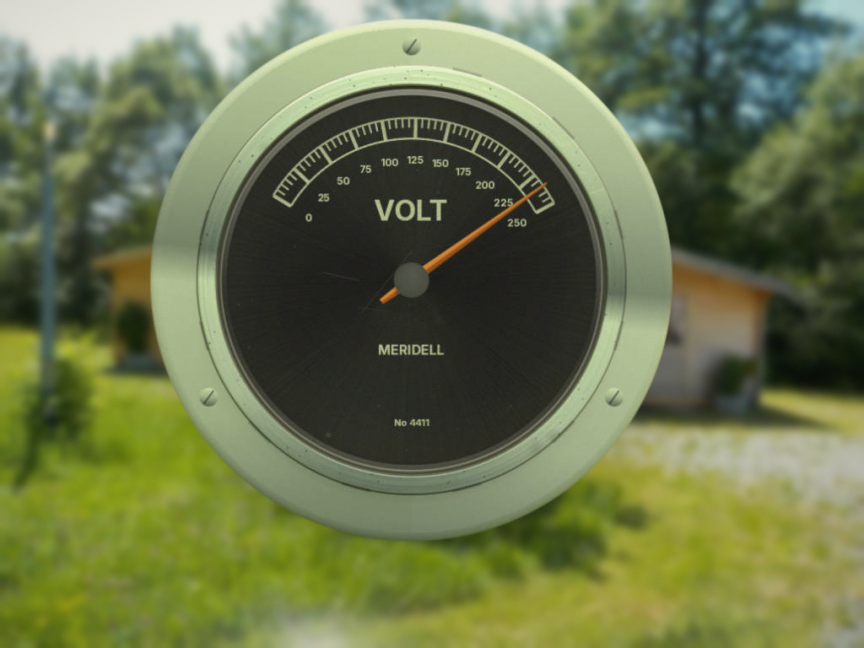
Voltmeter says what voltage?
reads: 235 V
